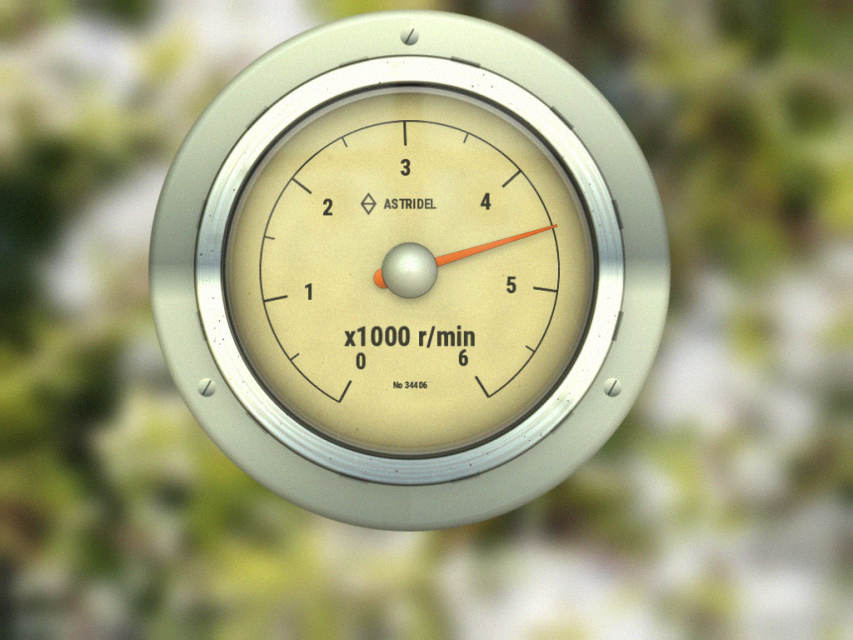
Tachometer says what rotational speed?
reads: 4500 rpm
